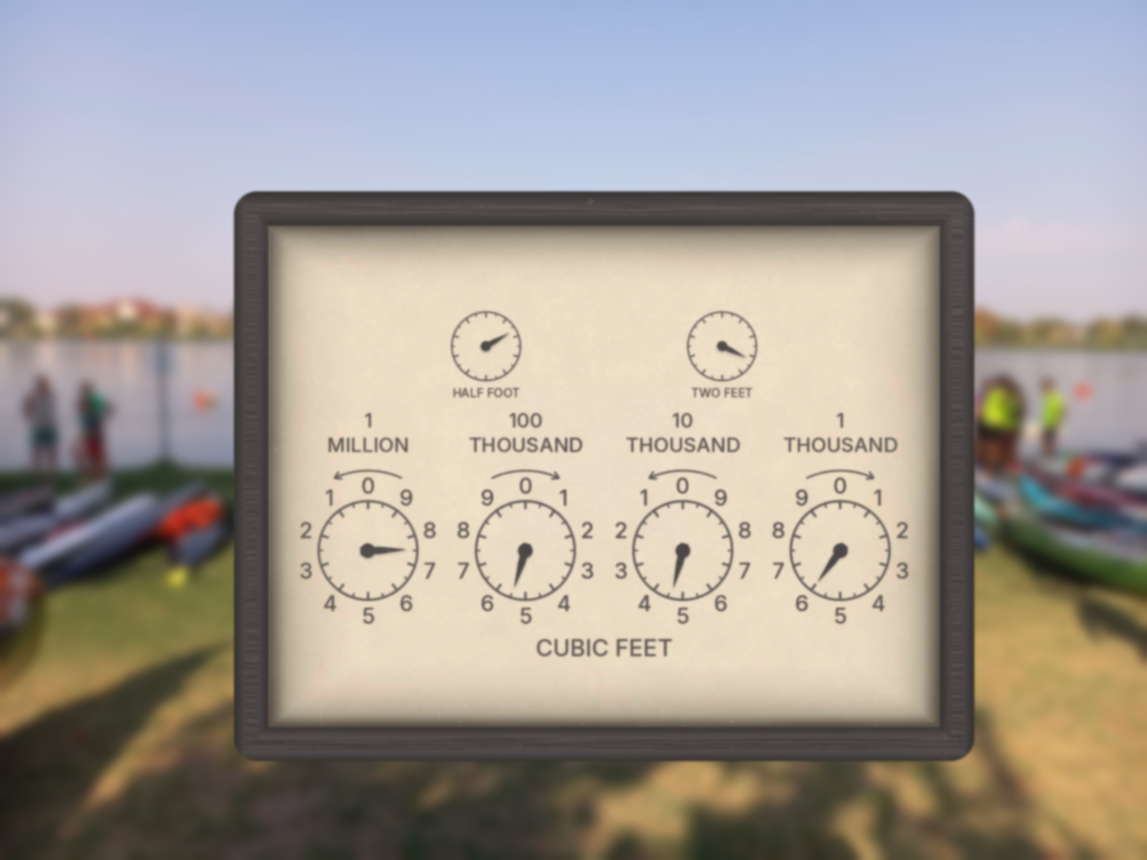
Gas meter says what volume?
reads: 754600 ft³
